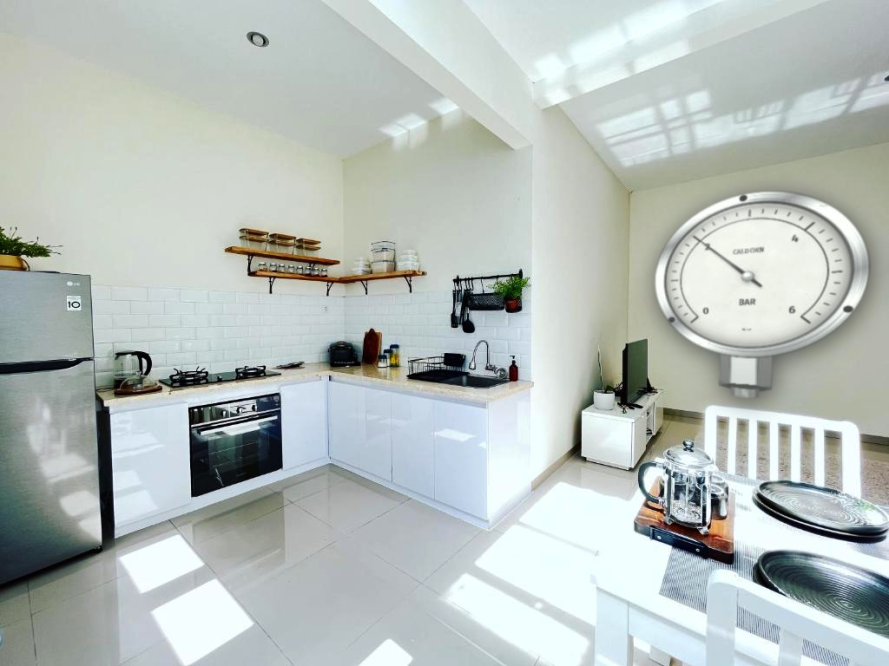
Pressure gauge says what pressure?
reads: 2 bar
